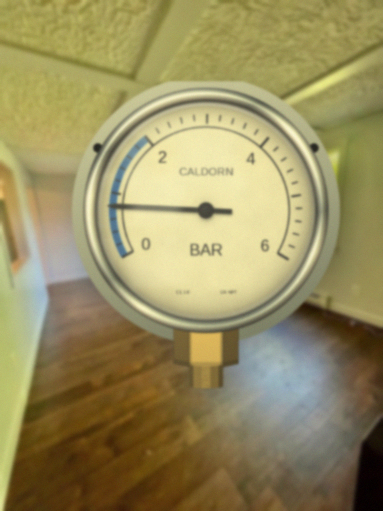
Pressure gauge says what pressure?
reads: 0.8 bar
